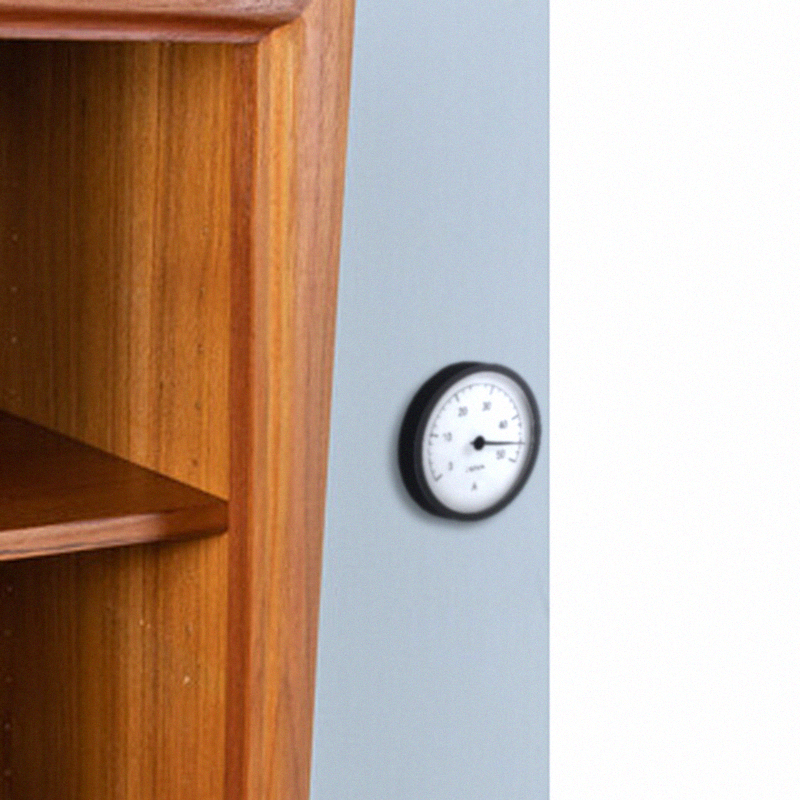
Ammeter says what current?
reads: 46 A
